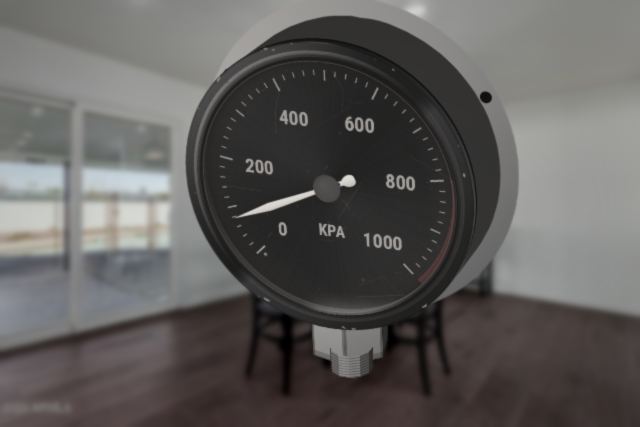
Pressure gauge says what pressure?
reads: 80 kPa
